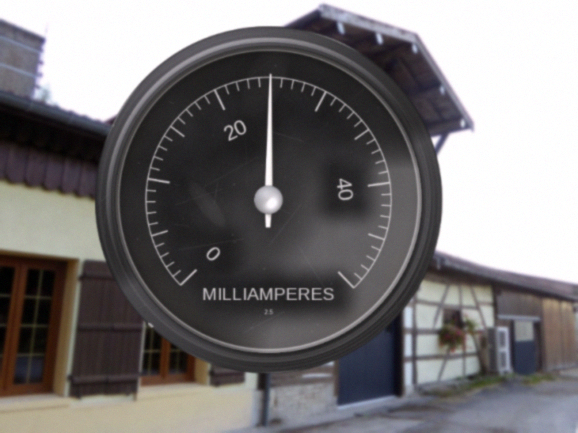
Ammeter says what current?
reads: 25 mA
